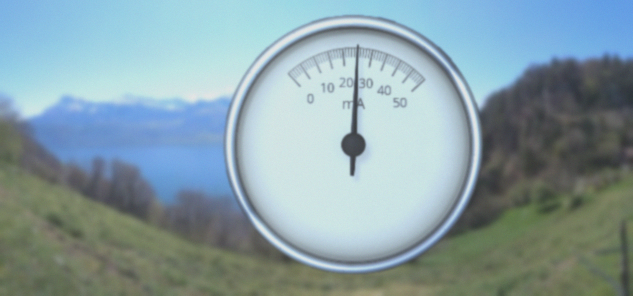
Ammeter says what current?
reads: 25 mA
